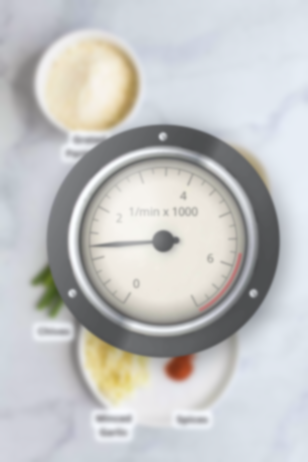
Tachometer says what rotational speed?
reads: 1250 rpm
